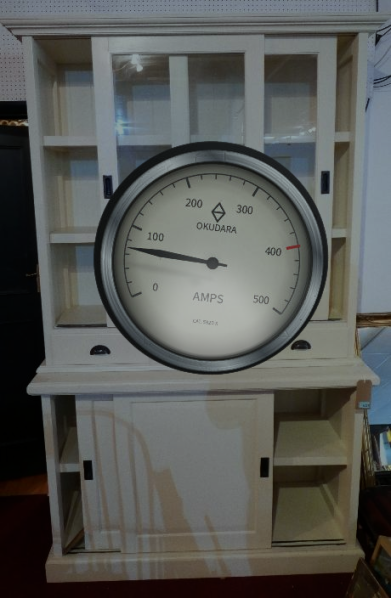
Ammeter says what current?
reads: 70 A
